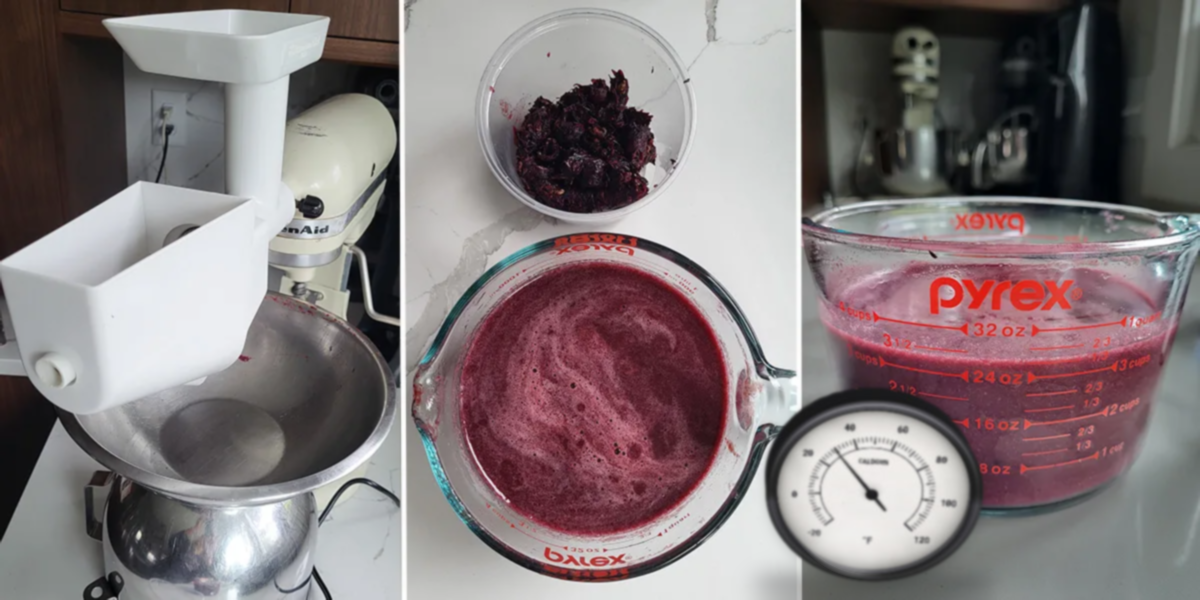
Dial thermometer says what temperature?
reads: 30 °F
